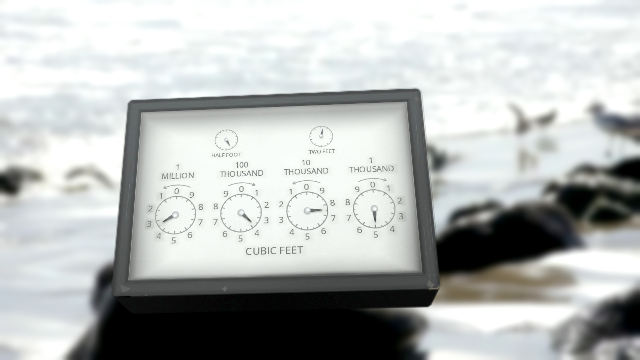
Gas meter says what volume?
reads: 337500 ft³
